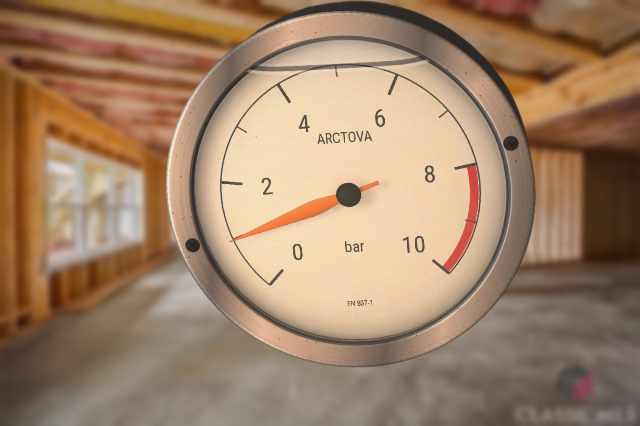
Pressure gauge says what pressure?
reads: 1 bar
